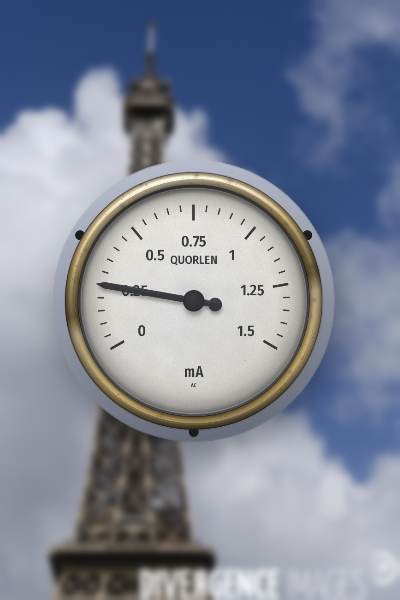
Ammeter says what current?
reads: 0.25 mA
